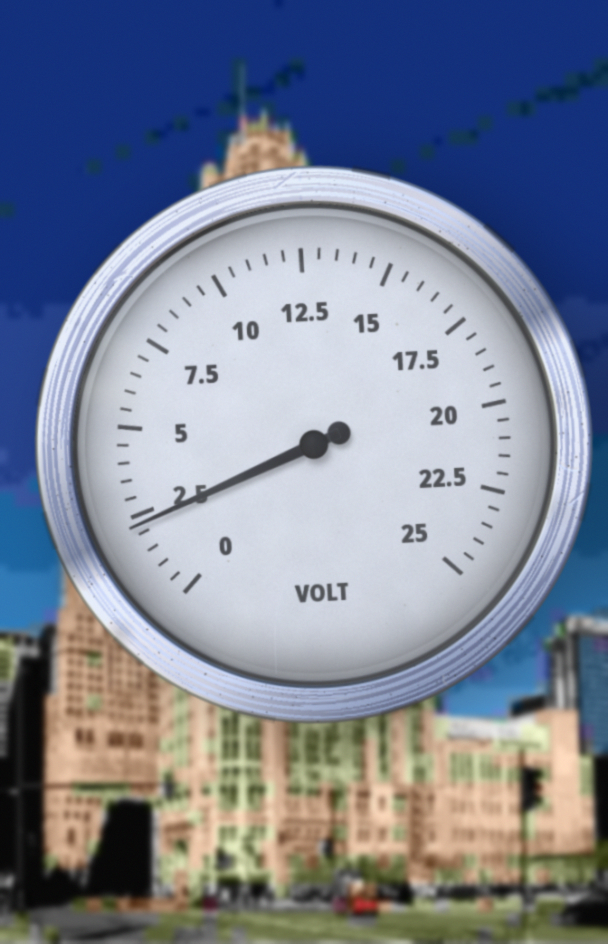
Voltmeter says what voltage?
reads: 2.25 V
